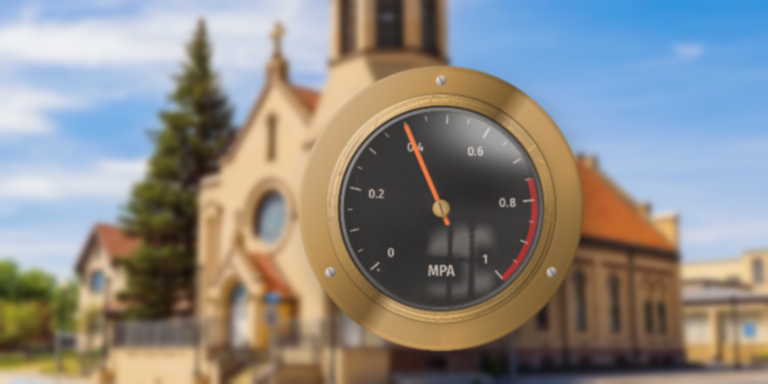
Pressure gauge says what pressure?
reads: 0.4 MPa
